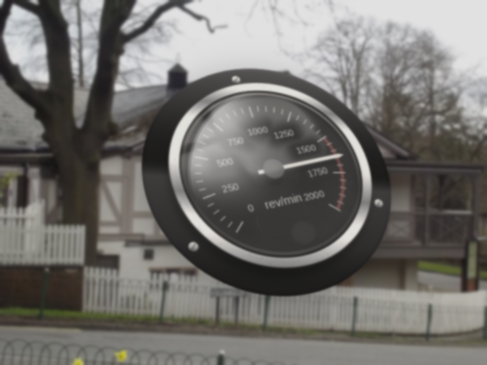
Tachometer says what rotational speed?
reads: 1650 rpm
